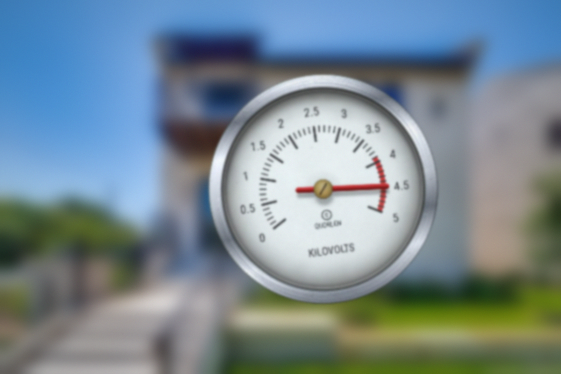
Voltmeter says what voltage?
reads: 4.5 kV
